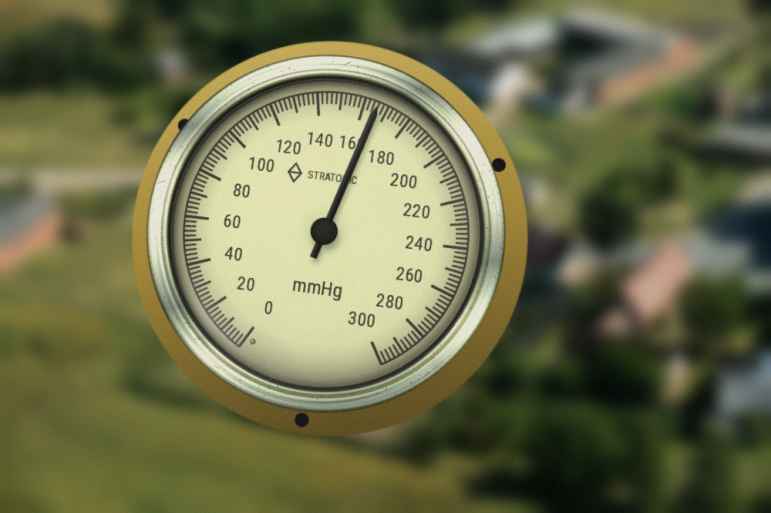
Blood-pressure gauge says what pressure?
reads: 166 mmHg
